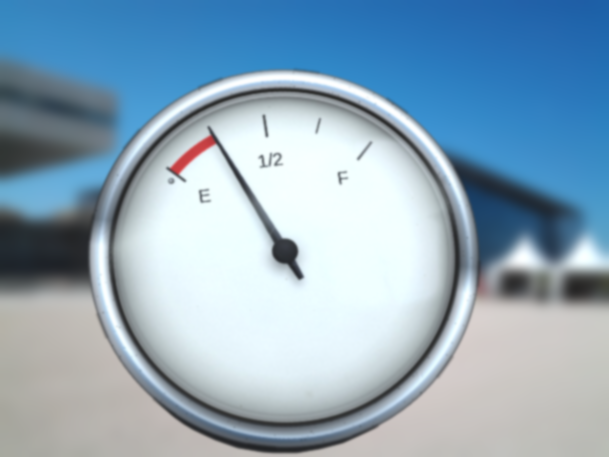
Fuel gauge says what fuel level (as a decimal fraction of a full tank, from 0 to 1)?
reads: 0.25
